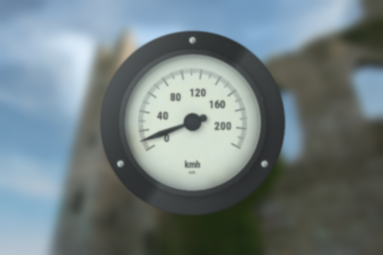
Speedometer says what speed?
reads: 10 km/h
